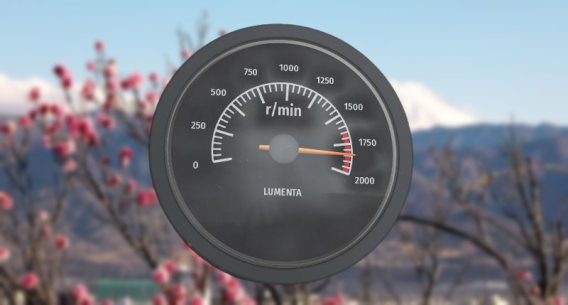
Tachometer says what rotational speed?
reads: 1850 rpm
